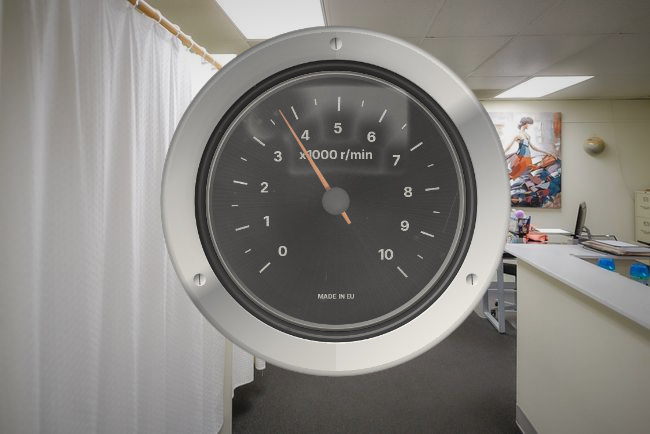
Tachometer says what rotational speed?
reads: 3750 rpm
